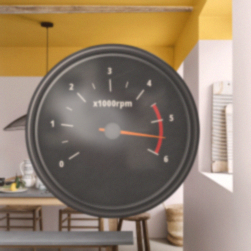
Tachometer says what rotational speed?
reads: 5500 rpm
